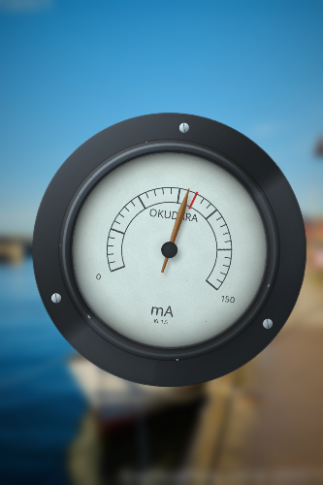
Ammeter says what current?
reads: 80 mA
